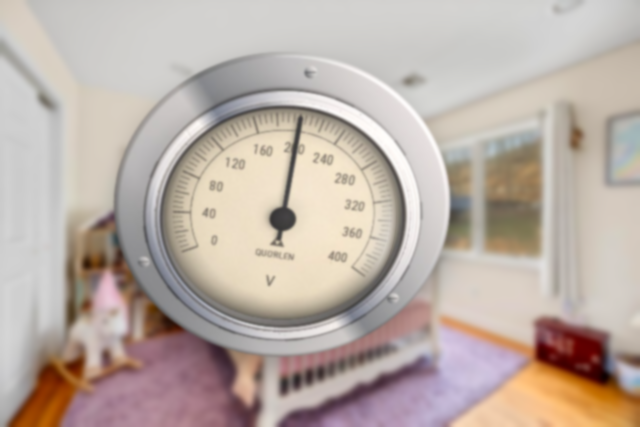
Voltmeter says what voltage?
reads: 200 V
